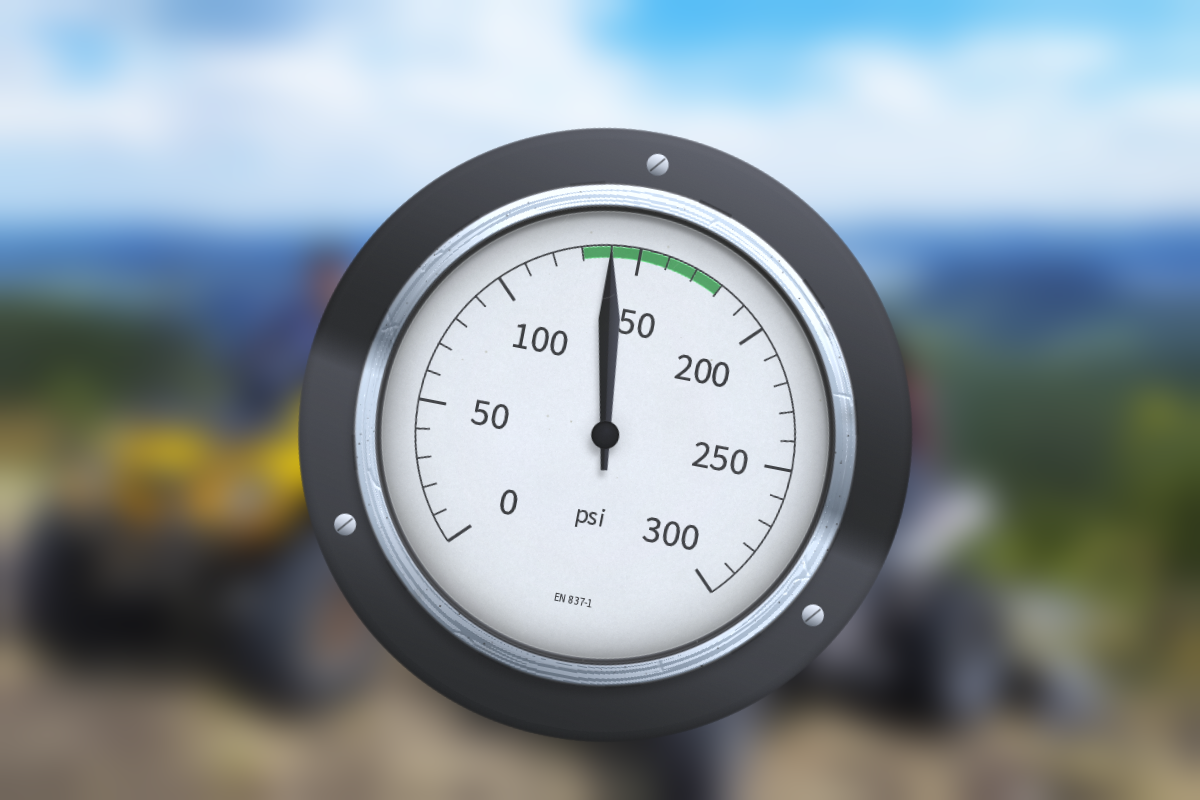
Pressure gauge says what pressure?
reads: 140 psi
